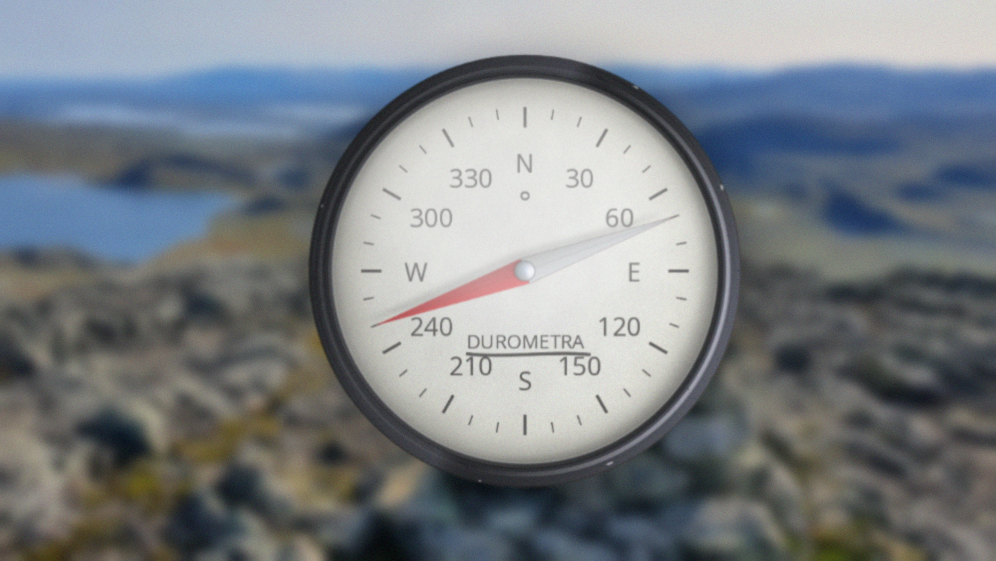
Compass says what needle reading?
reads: 250 °
